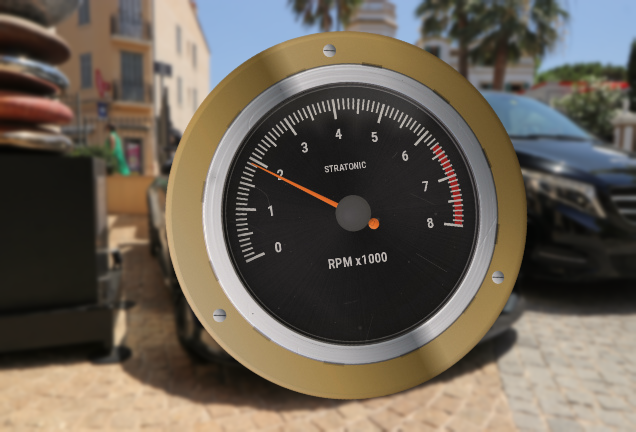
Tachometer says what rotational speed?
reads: 1900 rpm
